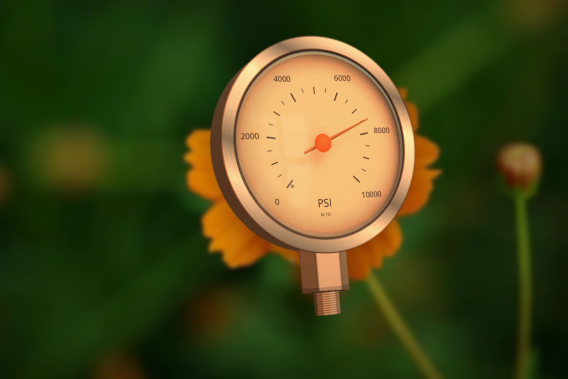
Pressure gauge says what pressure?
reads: 7500 psi
